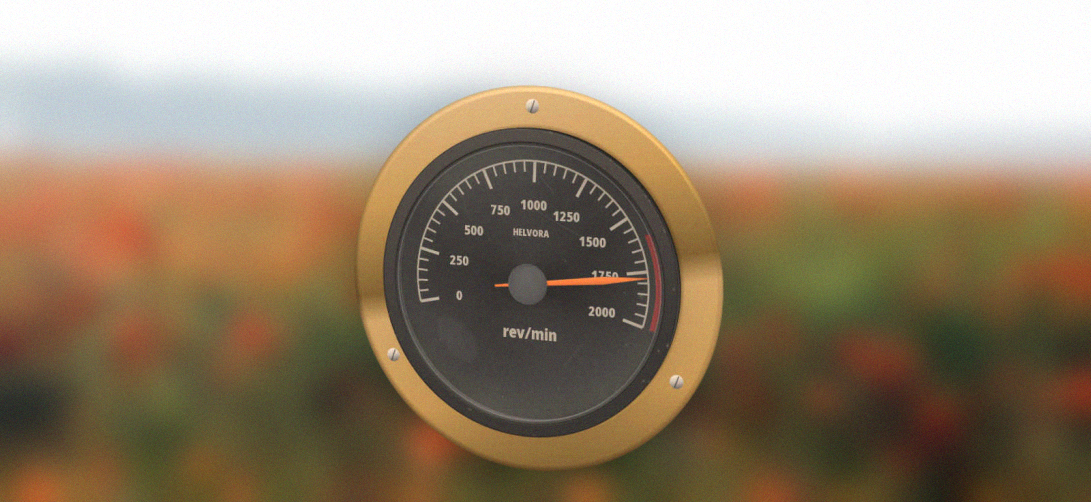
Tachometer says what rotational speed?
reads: 1775 rpm
